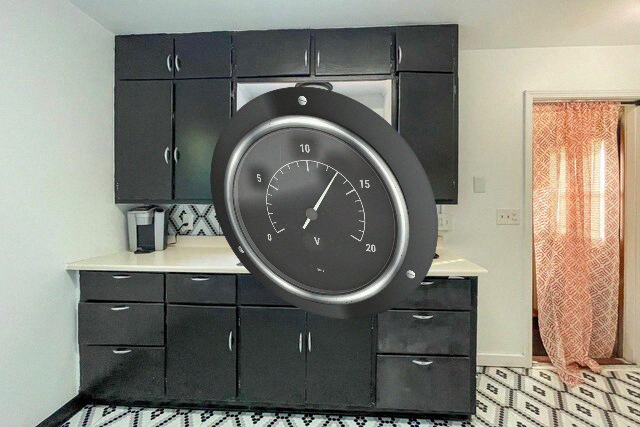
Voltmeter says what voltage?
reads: 13 V
